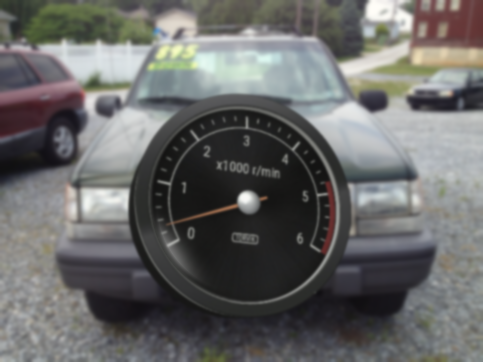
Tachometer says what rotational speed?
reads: 300 rpm
